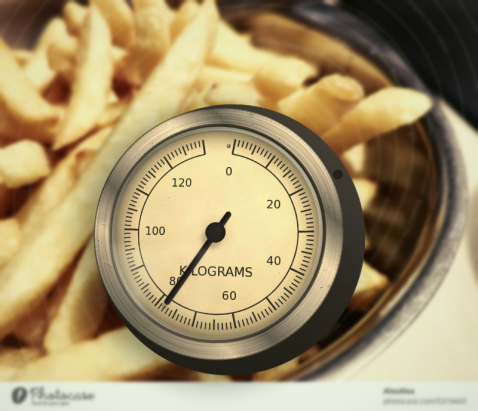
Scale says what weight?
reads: 78 kg
